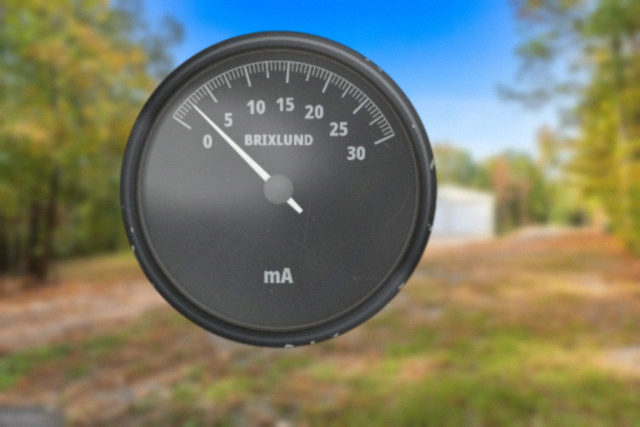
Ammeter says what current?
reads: 2.5 mA
